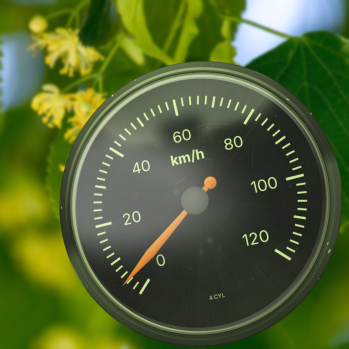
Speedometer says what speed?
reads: 4 km/h
